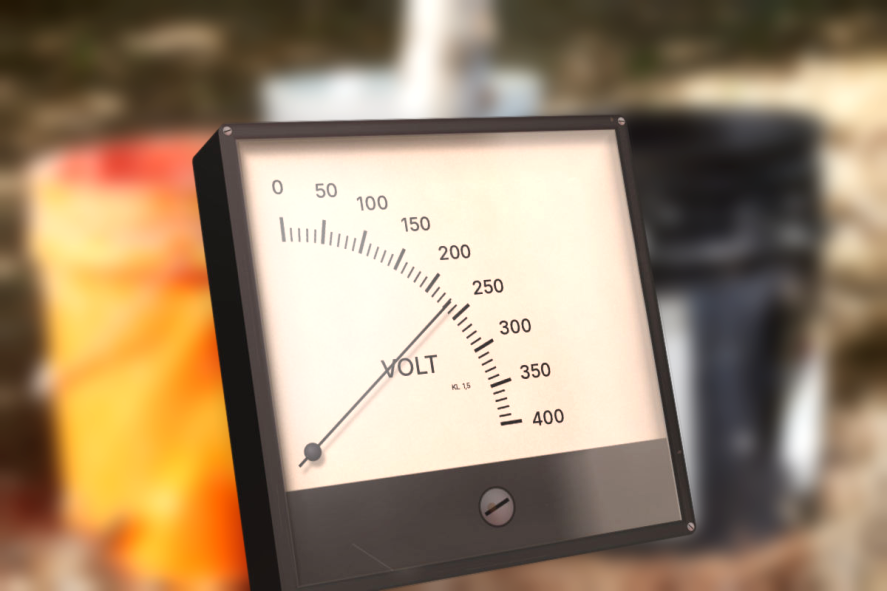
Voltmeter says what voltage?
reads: 230 V
